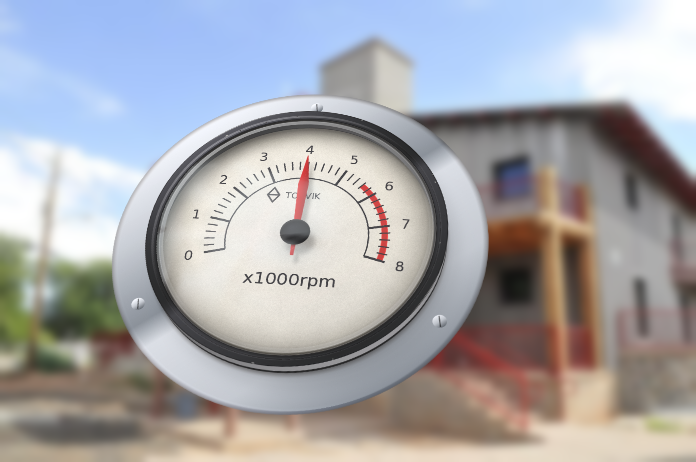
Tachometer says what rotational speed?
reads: 4000 rpm
